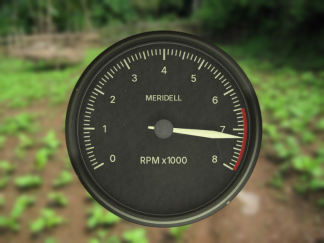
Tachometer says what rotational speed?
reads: 7200 rpm
